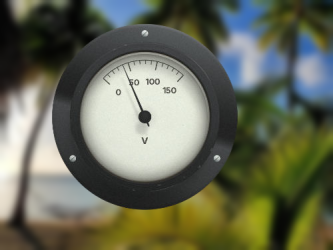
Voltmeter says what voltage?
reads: 40 V
